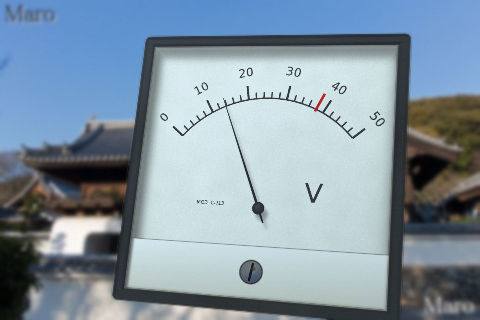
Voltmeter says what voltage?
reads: 14 V
